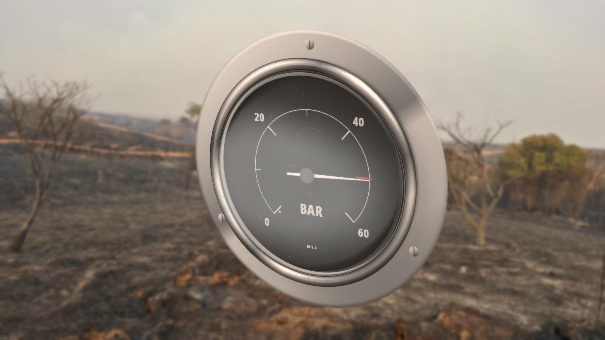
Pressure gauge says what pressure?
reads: 50 bar
